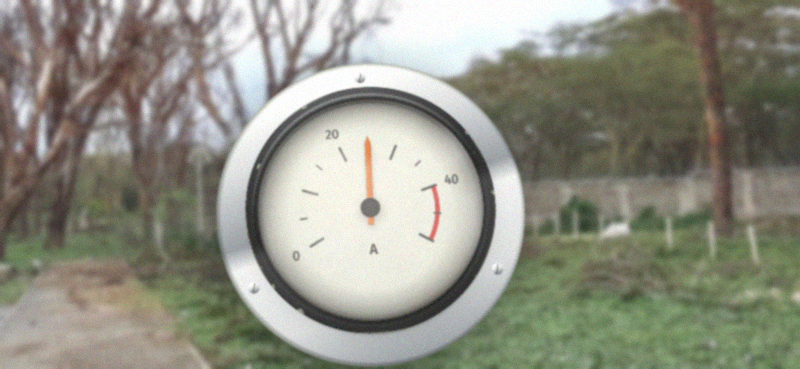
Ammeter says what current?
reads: 25 A
